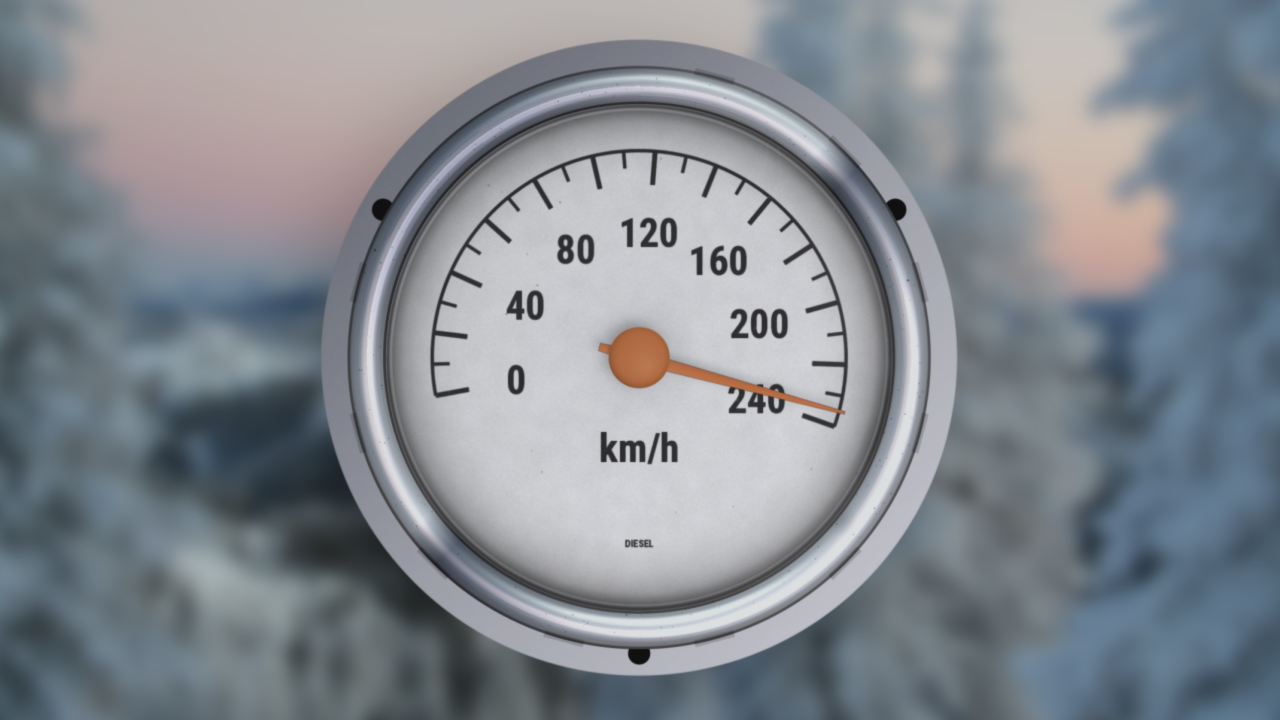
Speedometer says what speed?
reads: 235 km/h
